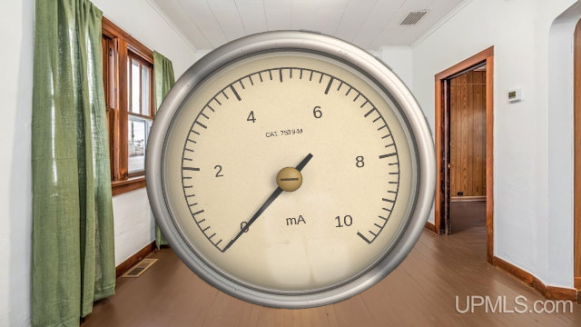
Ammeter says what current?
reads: 0 mA
